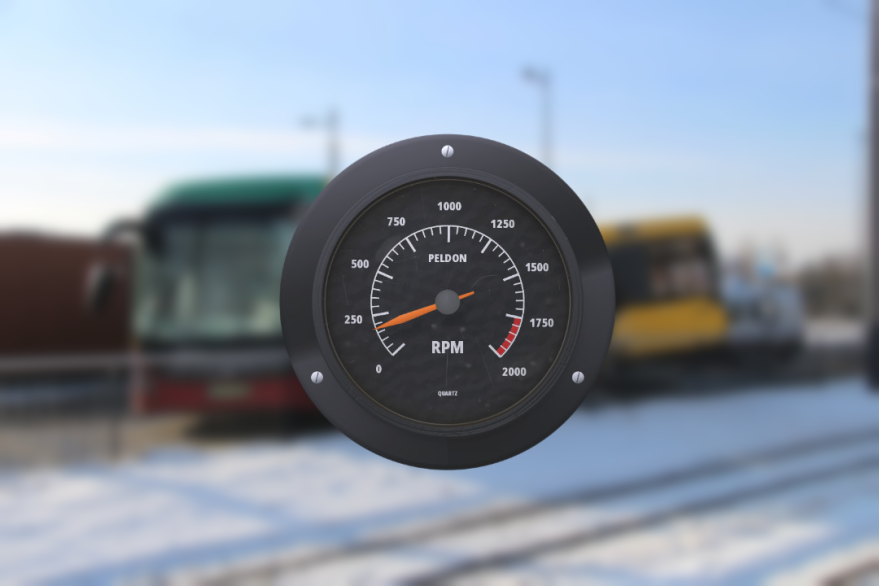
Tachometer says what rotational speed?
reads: 175 rpm
